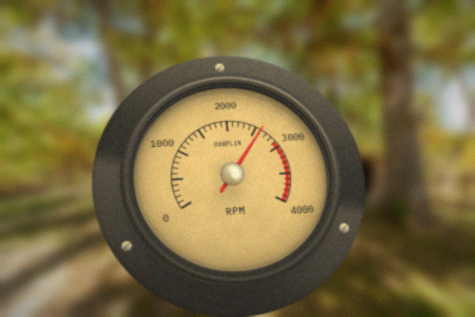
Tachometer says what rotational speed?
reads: 2600 rpm
